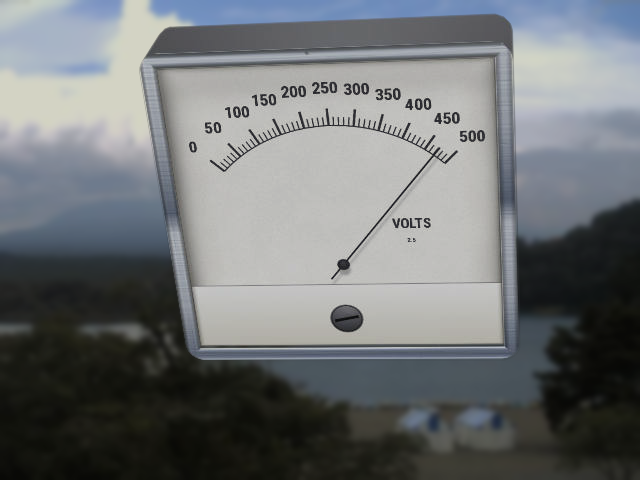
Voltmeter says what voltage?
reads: 470 V
